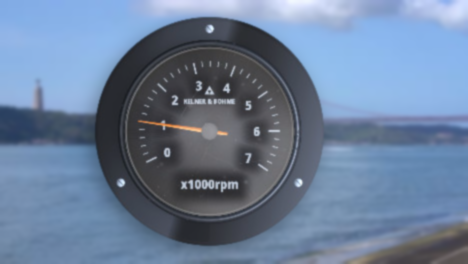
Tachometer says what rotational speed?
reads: 1000 rpm
